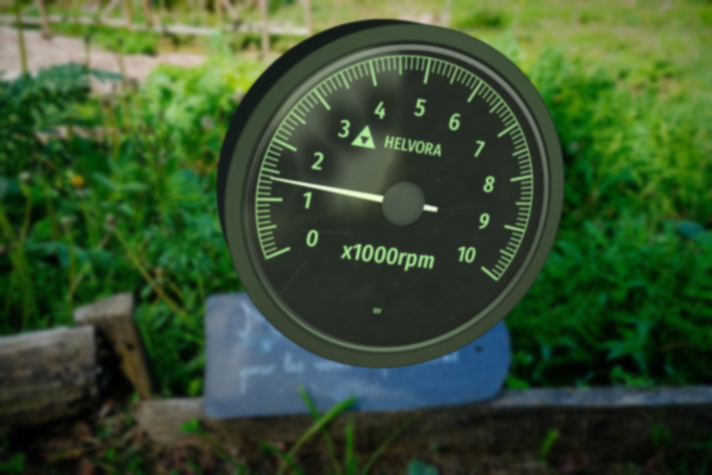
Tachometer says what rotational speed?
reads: 1400 rpm
